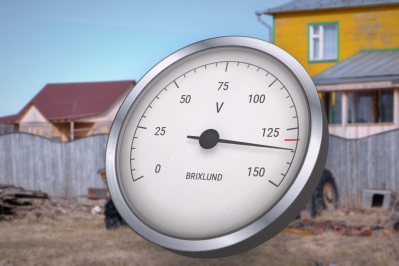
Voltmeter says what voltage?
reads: 135 V
